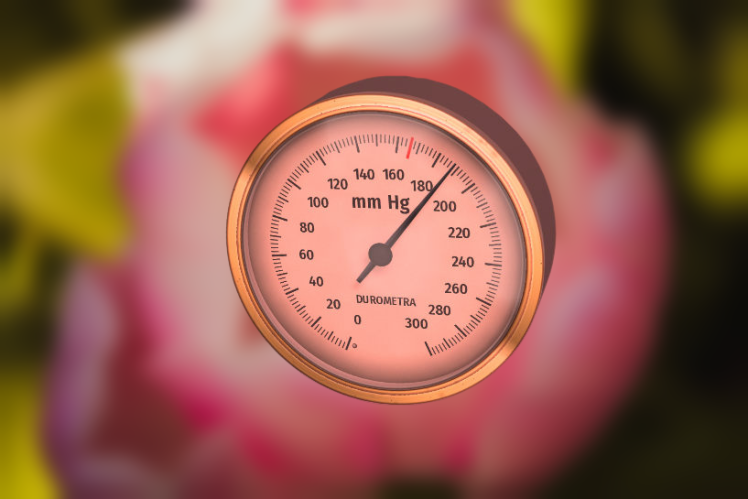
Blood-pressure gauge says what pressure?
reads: 188 mmHg
